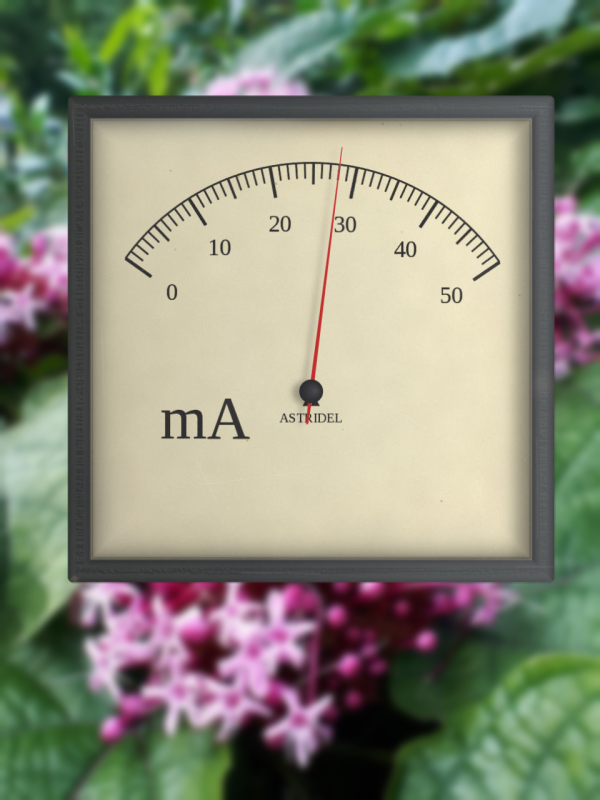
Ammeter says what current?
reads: 28 mA
